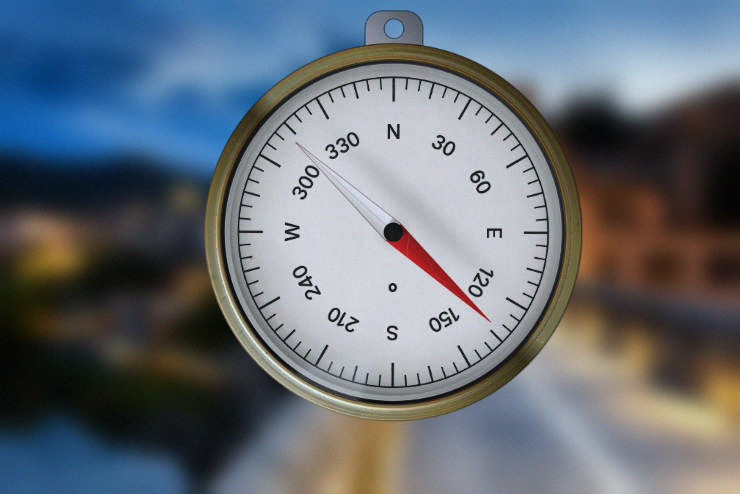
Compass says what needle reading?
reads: 132.5 °
